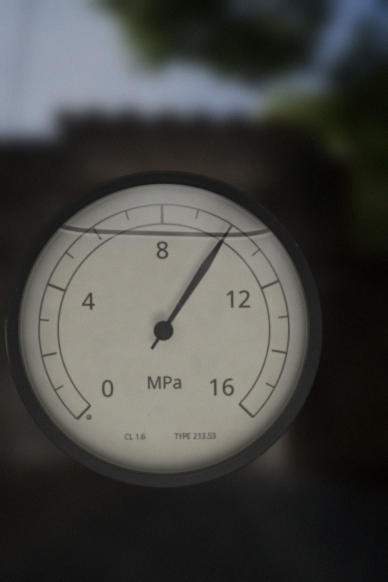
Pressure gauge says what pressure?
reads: 10 MPa
